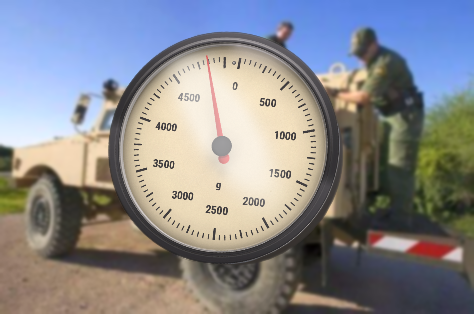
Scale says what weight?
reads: 4850 g
